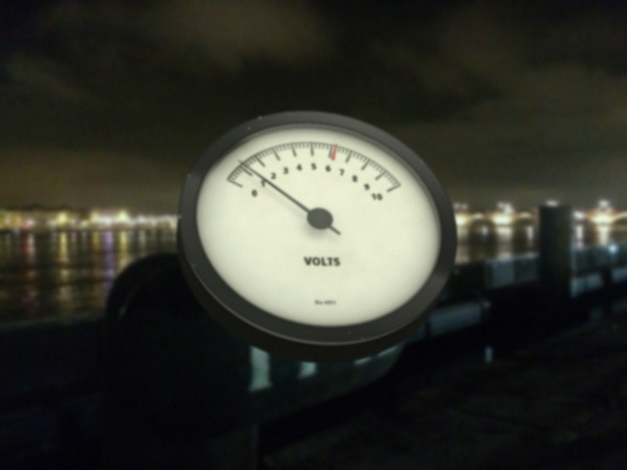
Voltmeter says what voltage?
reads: 1 V
